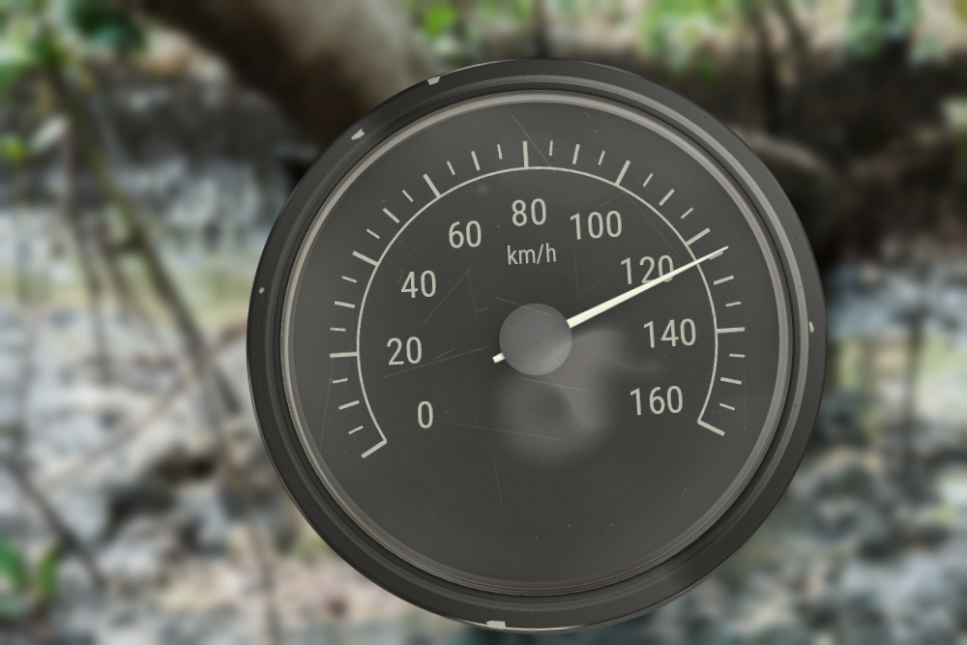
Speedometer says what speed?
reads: 125 km/h
